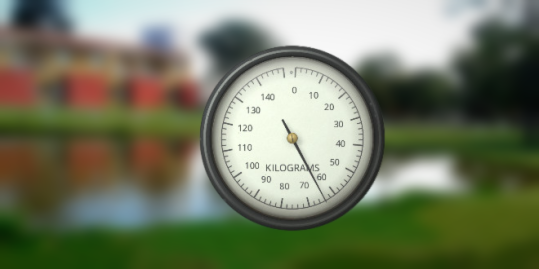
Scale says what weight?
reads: 64 kg
